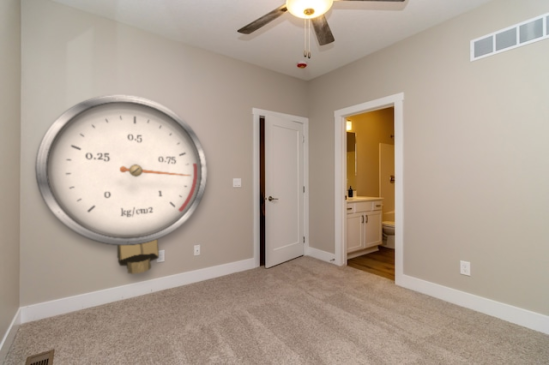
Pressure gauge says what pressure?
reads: 0.85 kg/cm²
